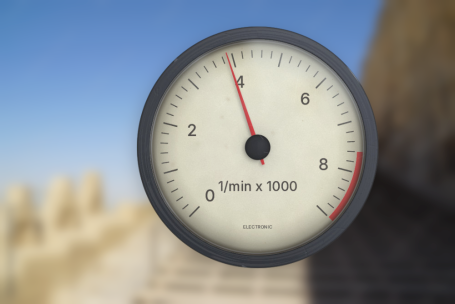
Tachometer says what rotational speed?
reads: 3900 rpm
